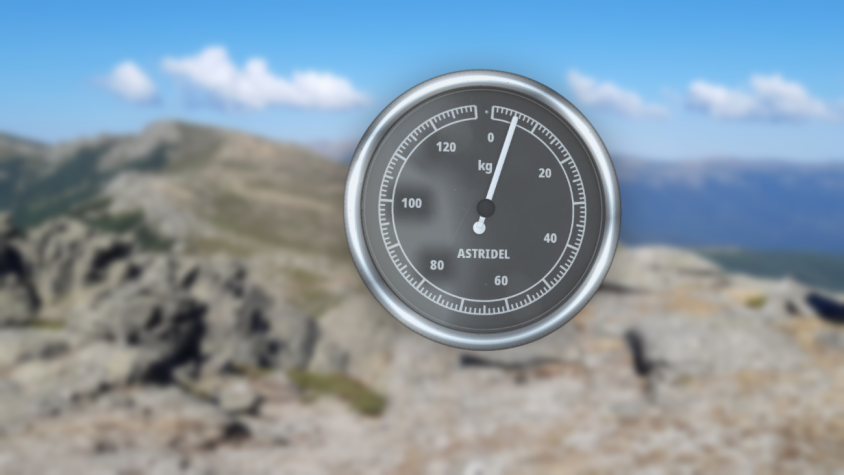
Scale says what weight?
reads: 5 kg
